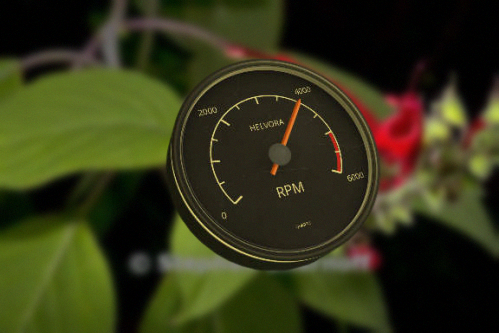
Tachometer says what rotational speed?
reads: 4000 rpm
